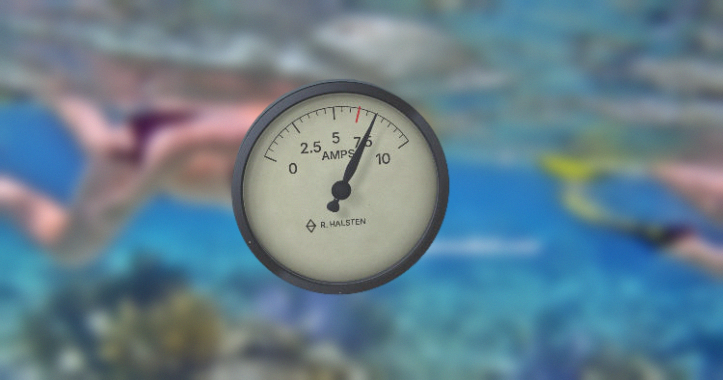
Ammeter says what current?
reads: 7.5 A
